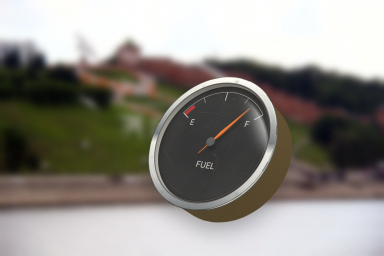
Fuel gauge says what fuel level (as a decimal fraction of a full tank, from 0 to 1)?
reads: 0.875
